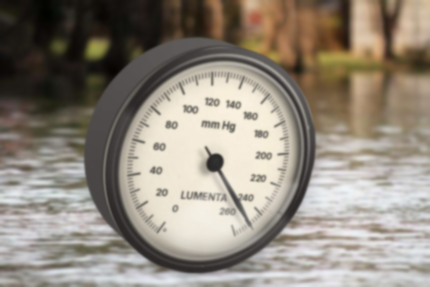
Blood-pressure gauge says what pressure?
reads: 250 mmHg
